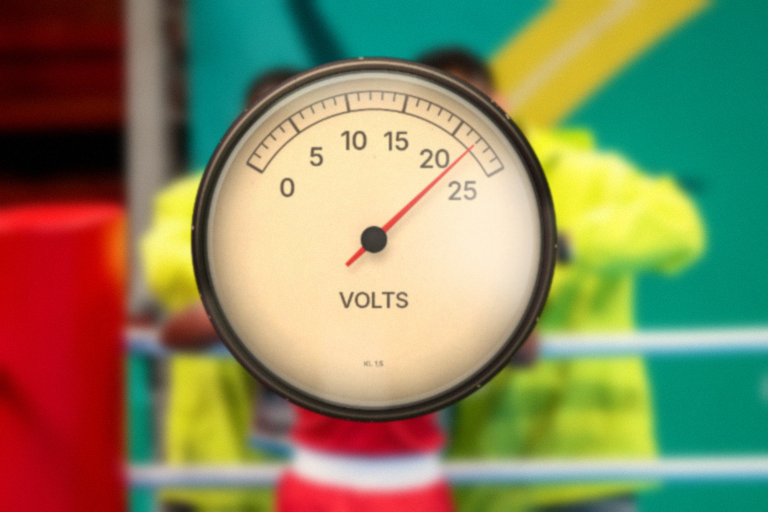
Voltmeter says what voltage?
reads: 22 V
